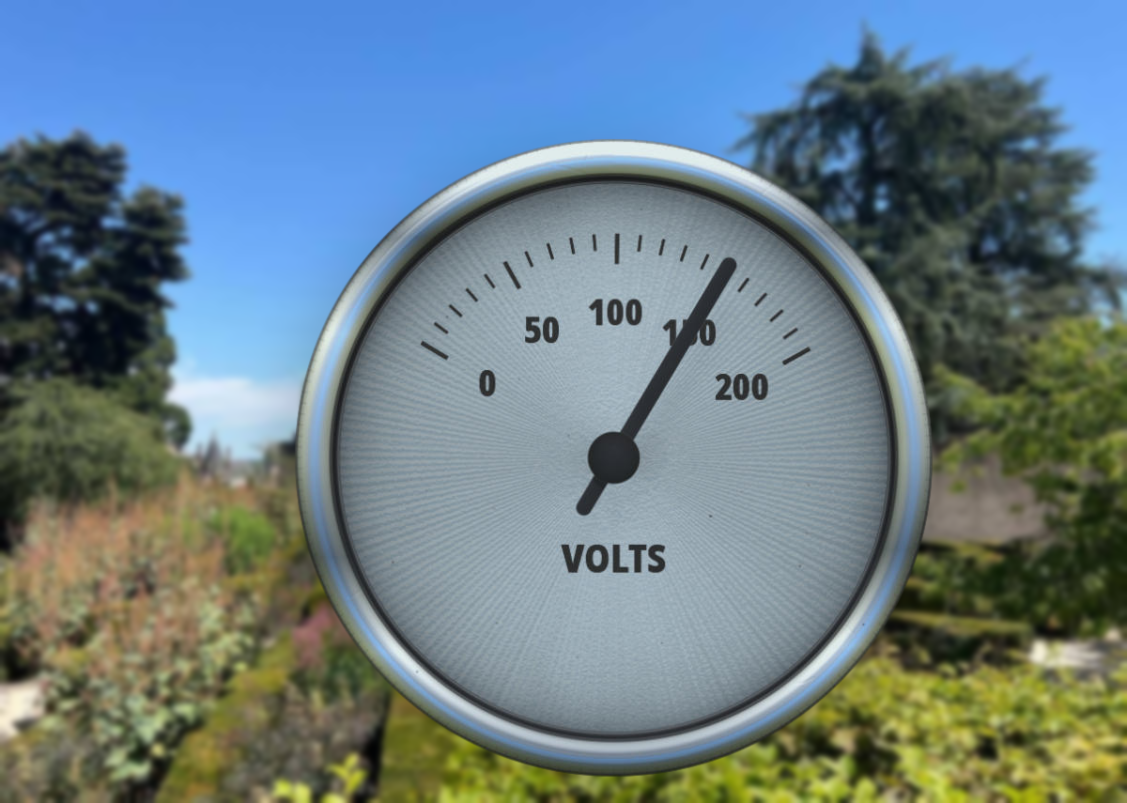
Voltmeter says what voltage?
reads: 150 V
